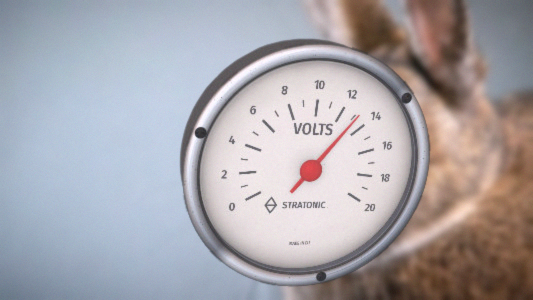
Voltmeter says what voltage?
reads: 13 V
